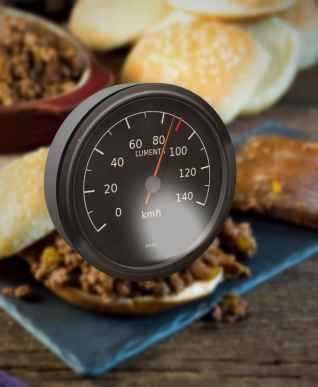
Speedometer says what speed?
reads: 85 km/h
